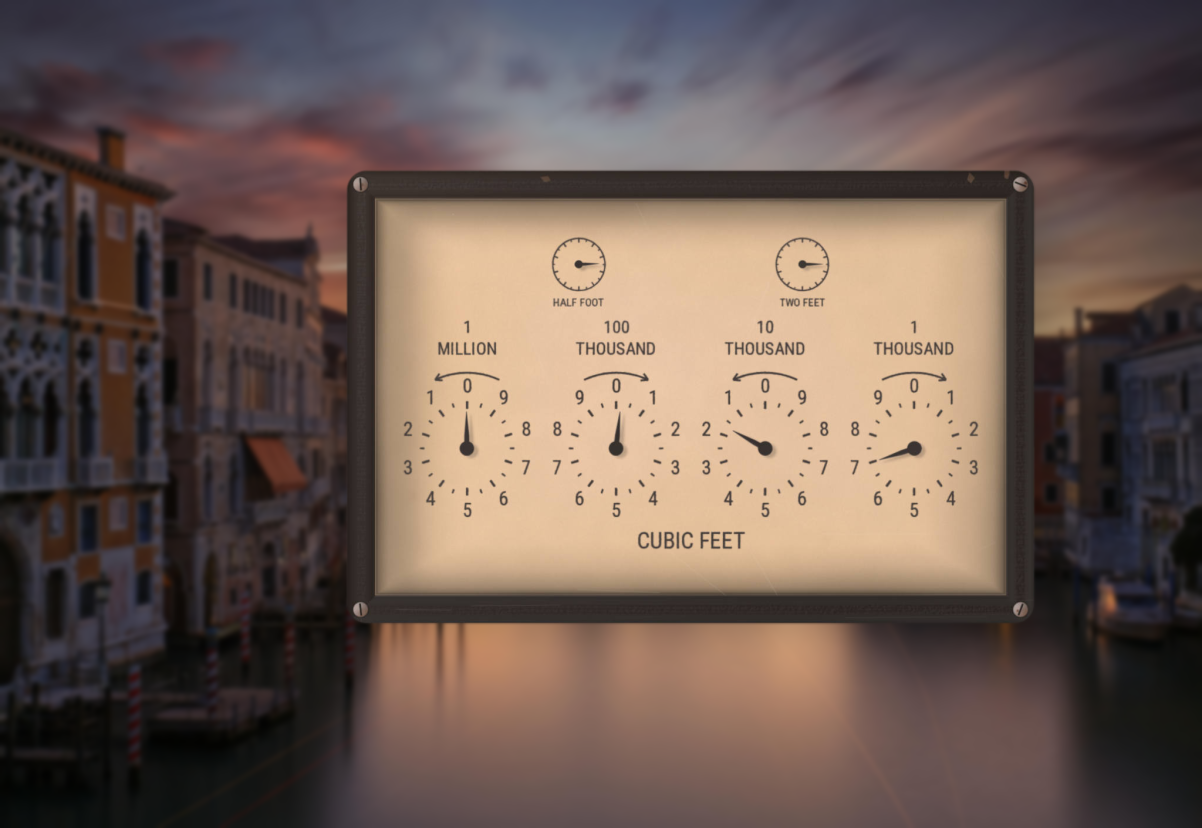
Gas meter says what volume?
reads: 1700 ft³
